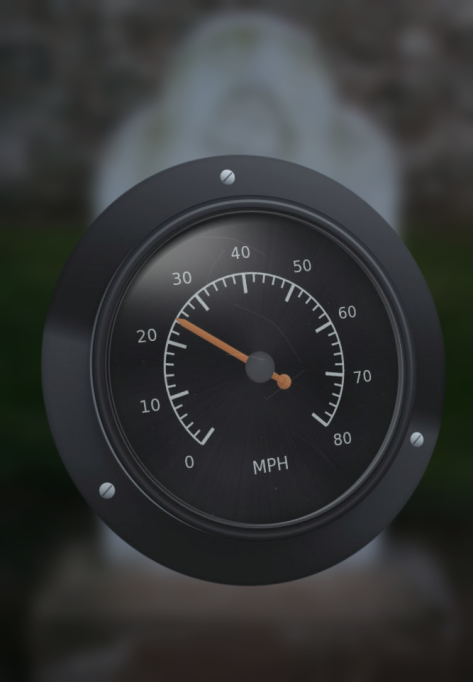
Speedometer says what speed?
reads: 24 mph
